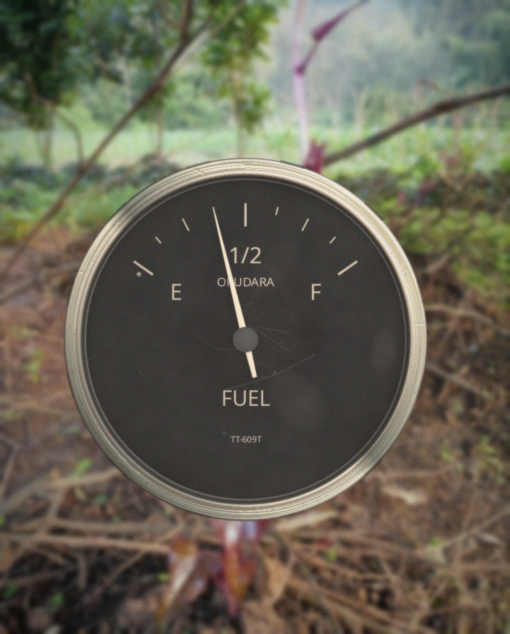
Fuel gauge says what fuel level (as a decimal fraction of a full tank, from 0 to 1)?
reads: 0.375
